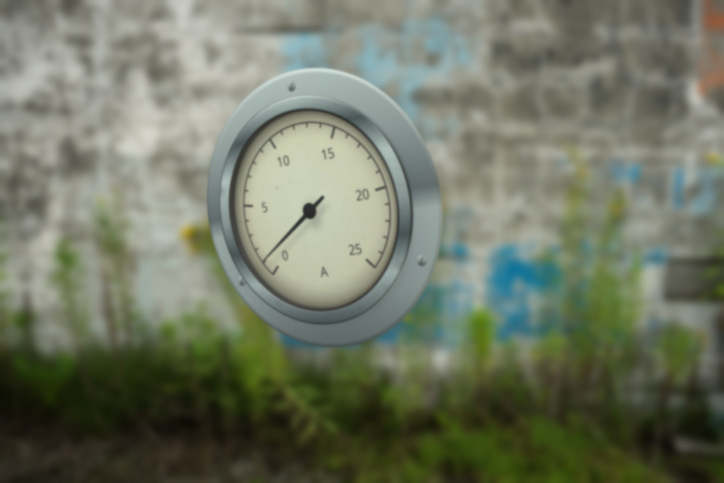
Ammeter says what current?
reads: 1 A
